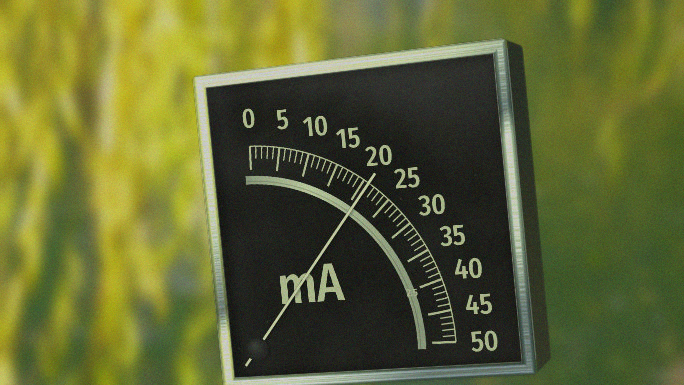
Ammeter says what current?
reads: 21 mA
